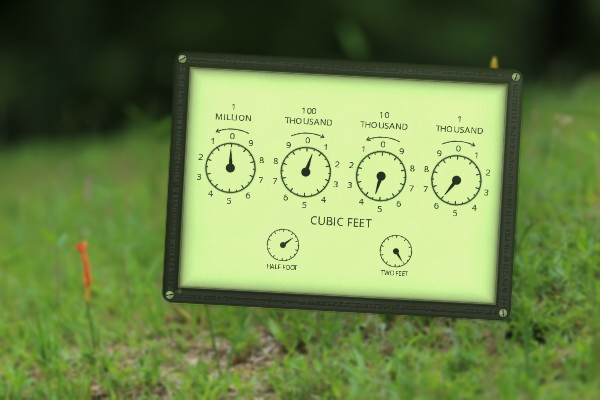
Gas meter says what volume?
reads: 4600 ft³
